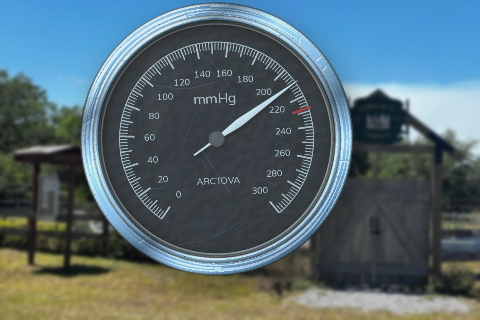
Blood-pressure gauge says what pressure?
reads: 210 mmHg
